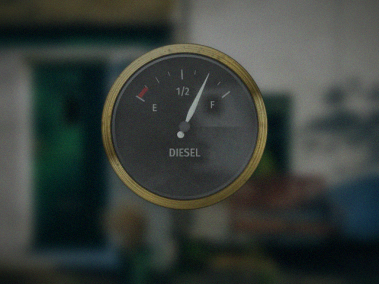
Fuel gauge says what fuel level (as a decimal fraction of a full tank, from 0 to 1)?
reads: 0.75
